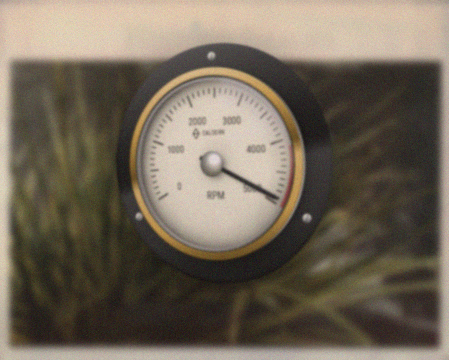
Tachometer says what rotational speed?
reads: 4900 rpm
